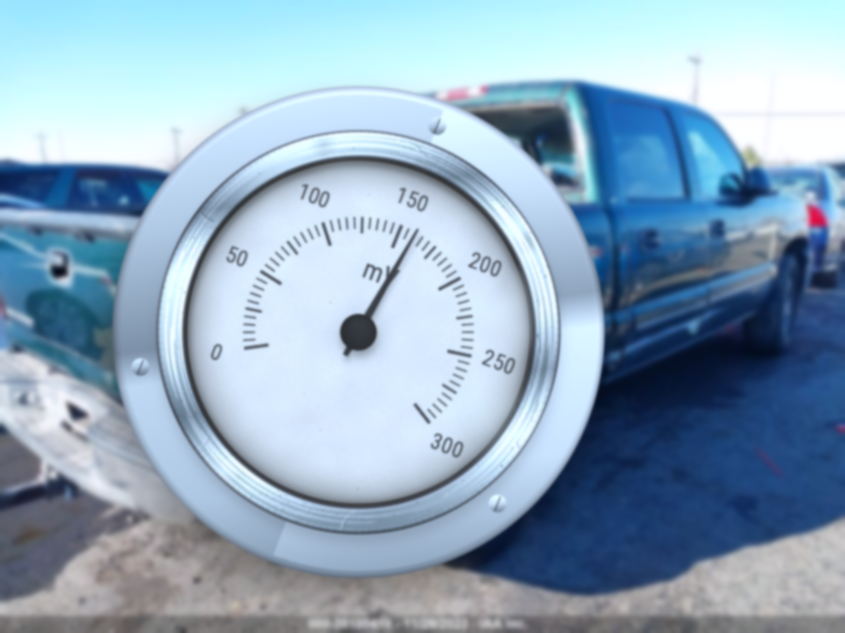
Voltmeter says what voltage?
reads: 160 mV
